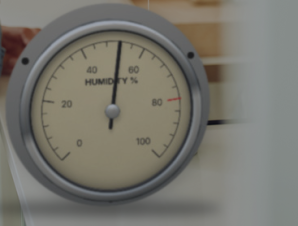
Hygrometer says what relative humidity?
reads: 52 %
